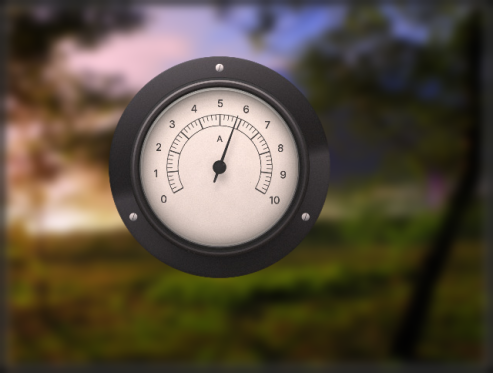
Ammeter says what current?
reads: 5.8 A
